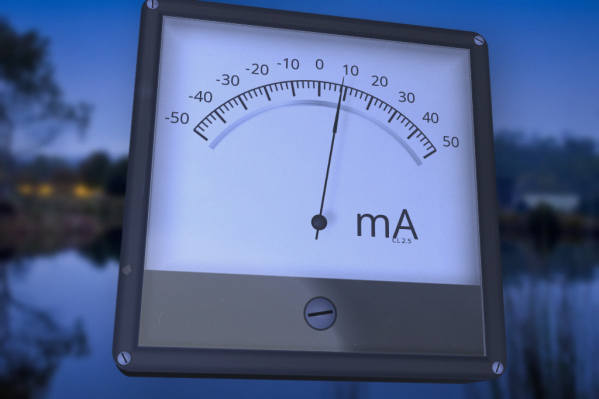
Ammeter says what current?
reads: 8 mA
